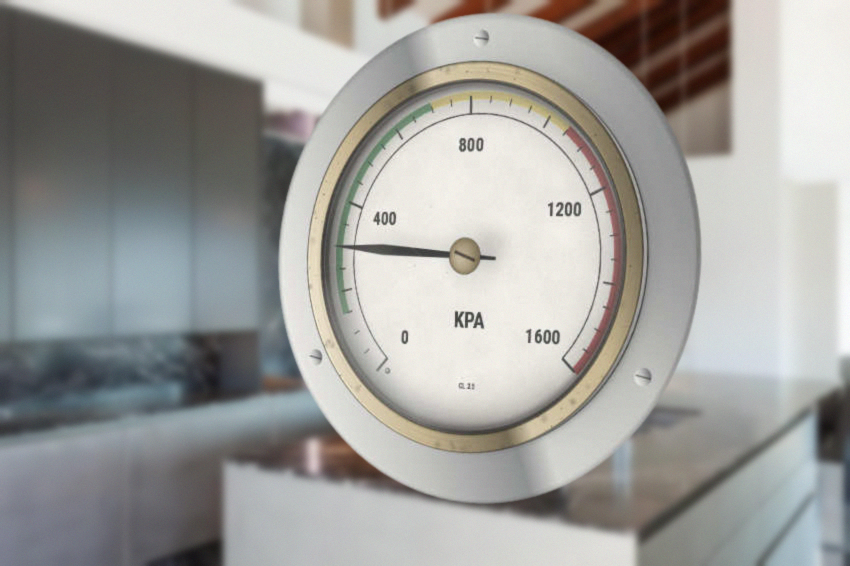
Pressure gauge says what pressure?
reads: 300 kPa
